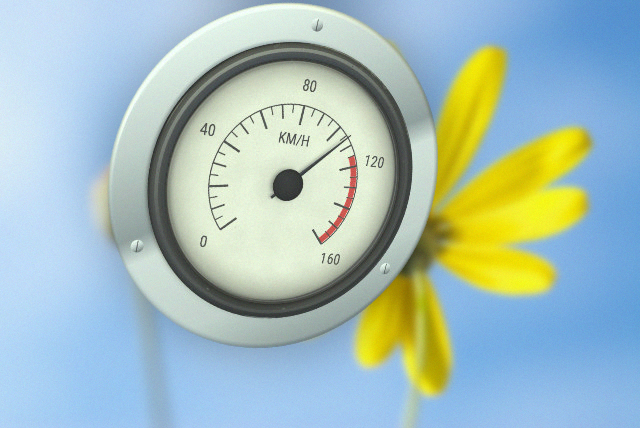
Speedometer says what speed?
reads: 105 km/h
